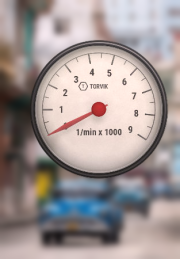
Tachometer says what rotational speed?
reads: 0 rpm
